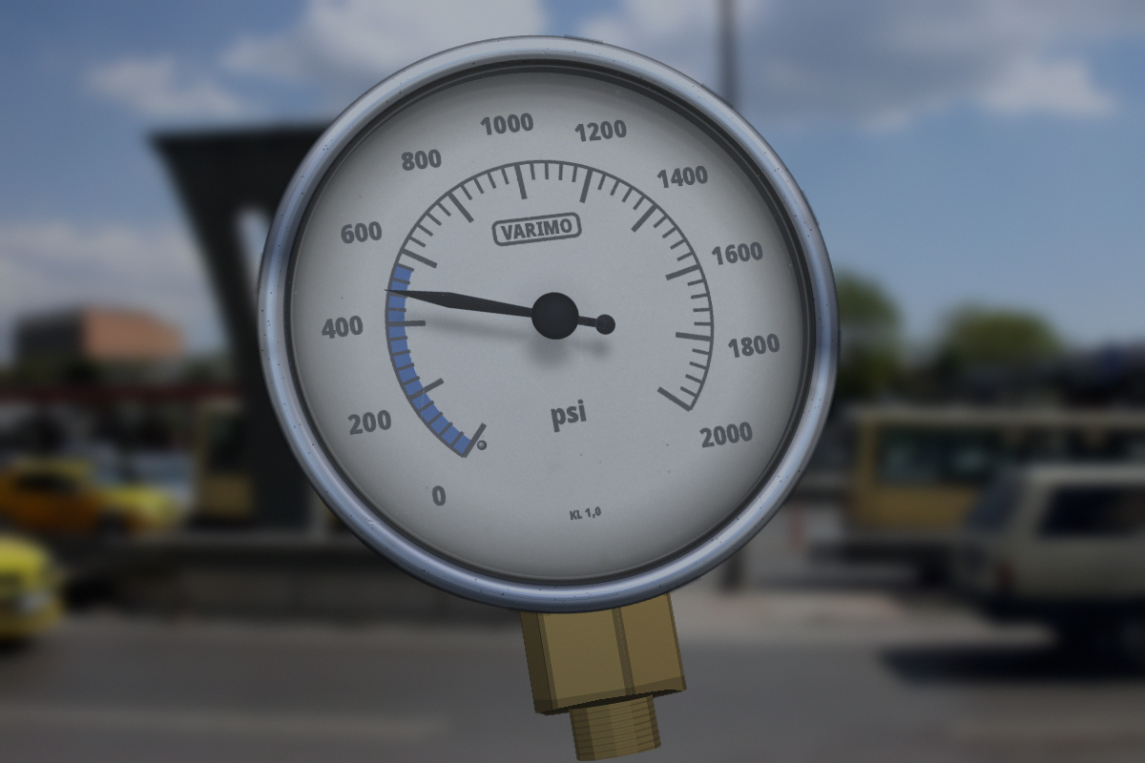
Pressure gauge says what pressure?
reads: 480 psi
